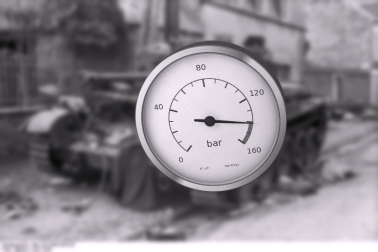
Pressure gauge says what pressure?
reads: 140 bar
